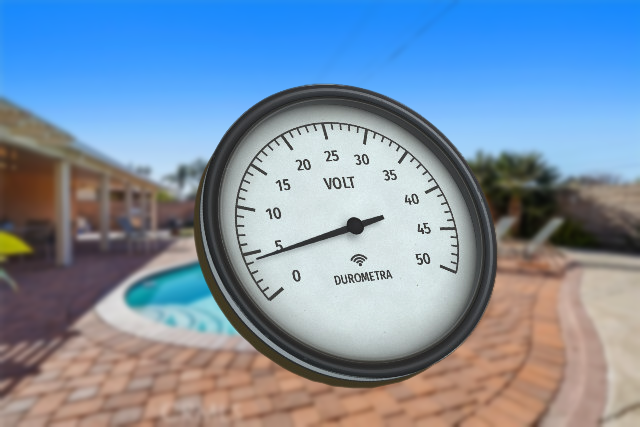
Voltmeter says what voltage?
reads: 4 V
